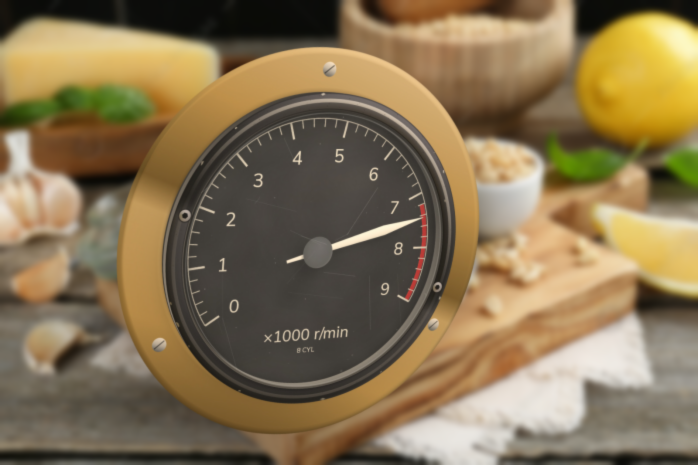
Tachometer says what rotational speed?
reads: 7400 rpm
